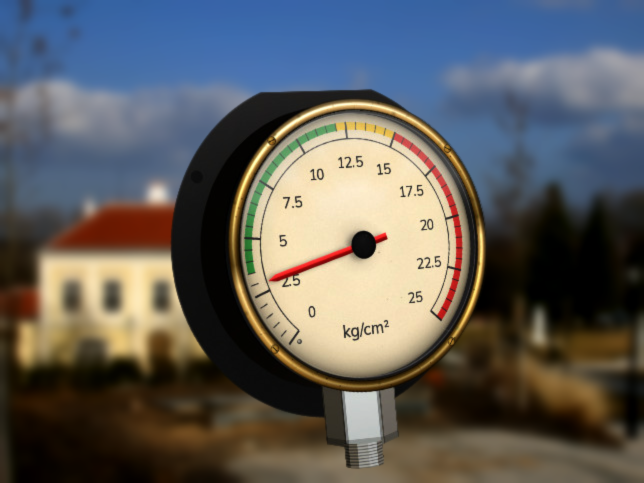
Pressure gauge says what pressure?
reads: 3 kg/cm²
